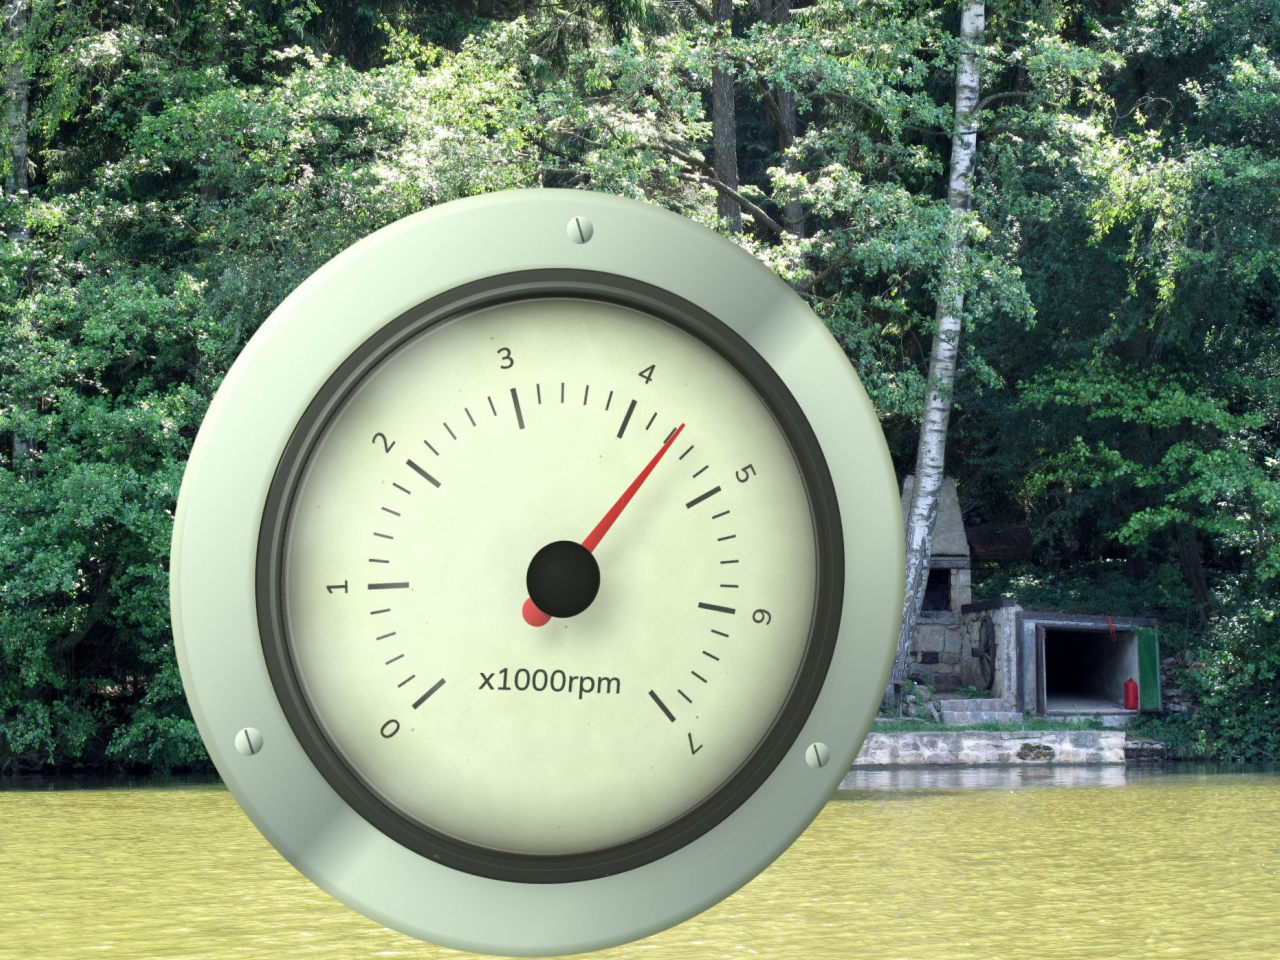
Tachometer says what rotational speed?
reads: 4400 rpm
